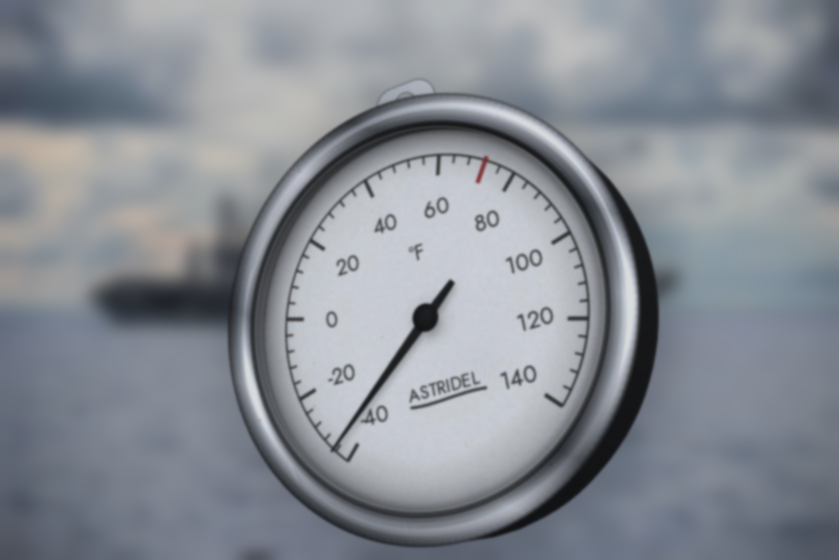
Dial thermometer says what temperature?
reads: -36 °F
